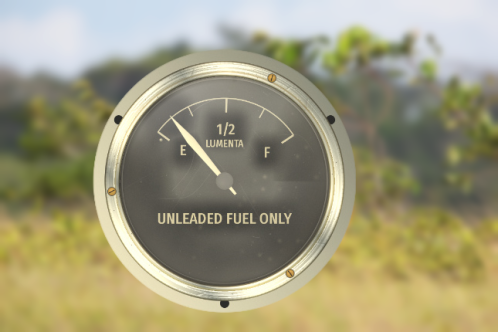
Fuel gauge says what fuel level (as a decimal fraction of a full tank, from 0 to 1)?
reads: 0.125
